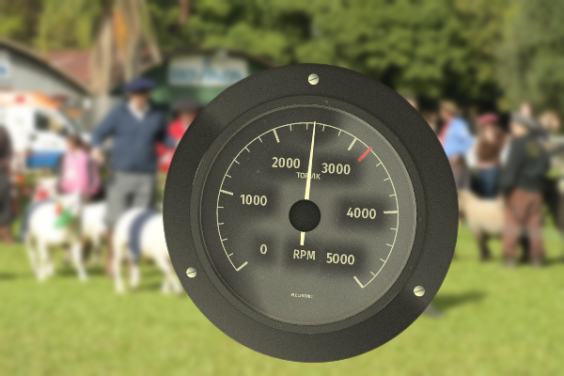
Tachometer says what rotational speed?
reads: 2500 rpm
